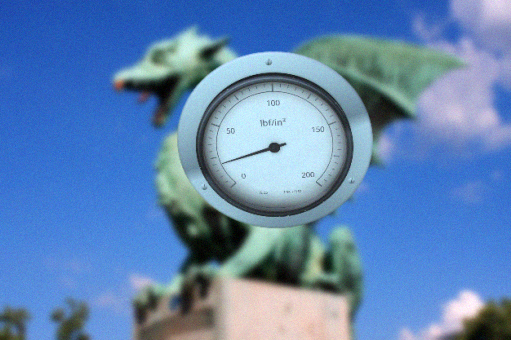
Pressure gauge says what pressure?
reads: 20 psi
